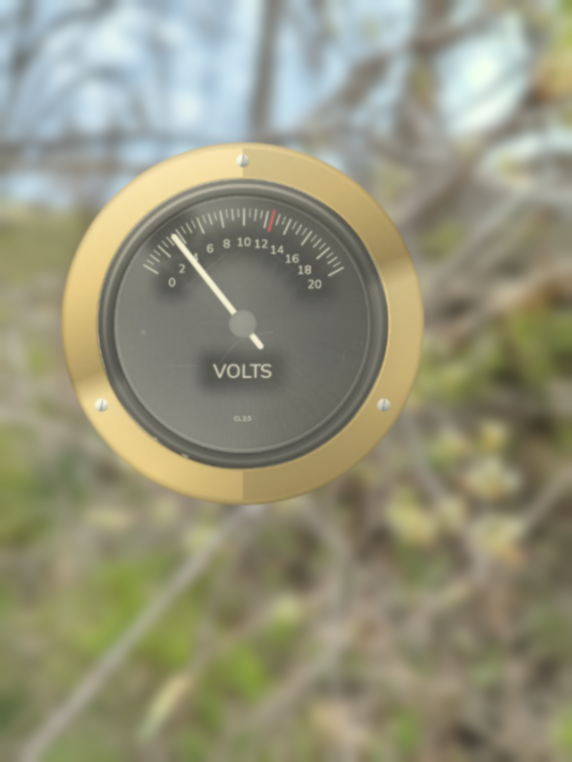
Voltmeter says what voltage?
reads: 3.5 V
